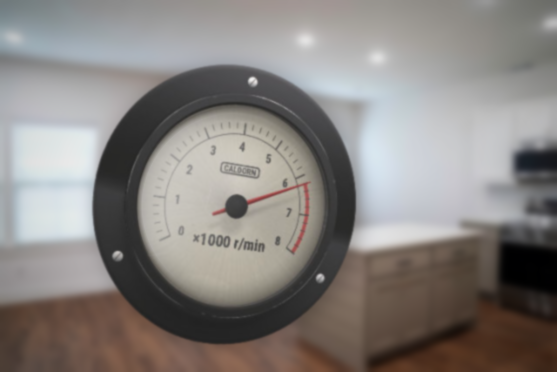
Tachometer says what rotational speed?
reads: 6200 rpm
